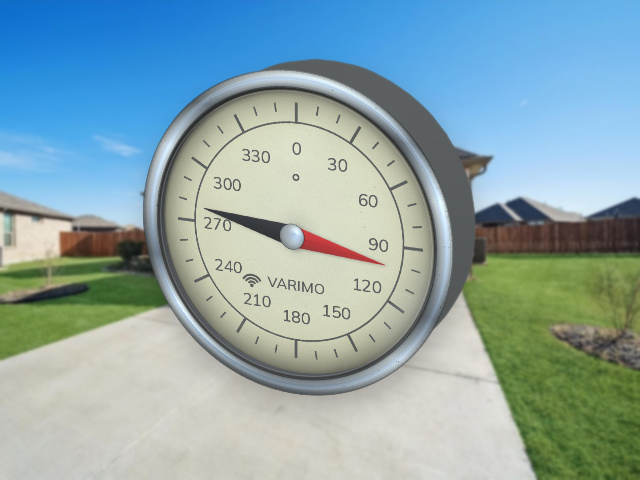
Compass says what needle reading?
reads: 100 °
